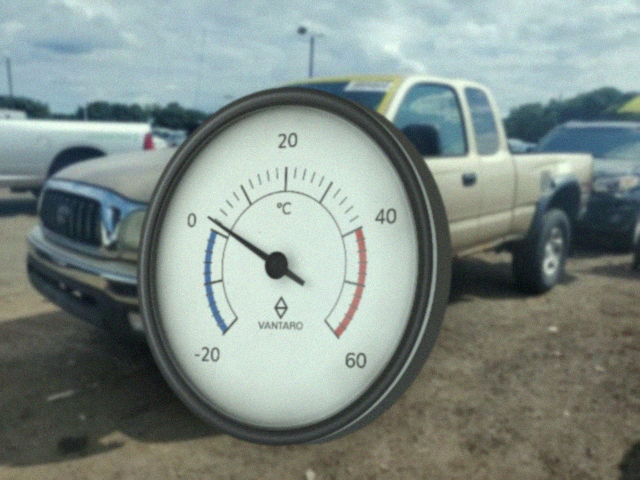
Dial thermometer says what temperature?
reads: 2 °C
